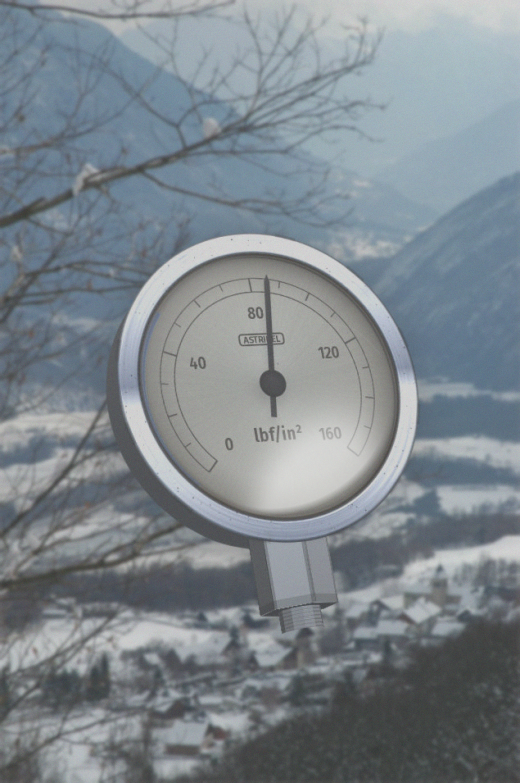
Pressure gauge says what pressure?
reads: 85 psi
